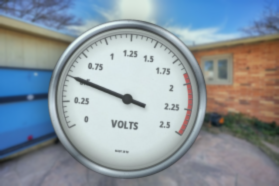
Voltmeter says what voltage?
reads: 0.5 V
